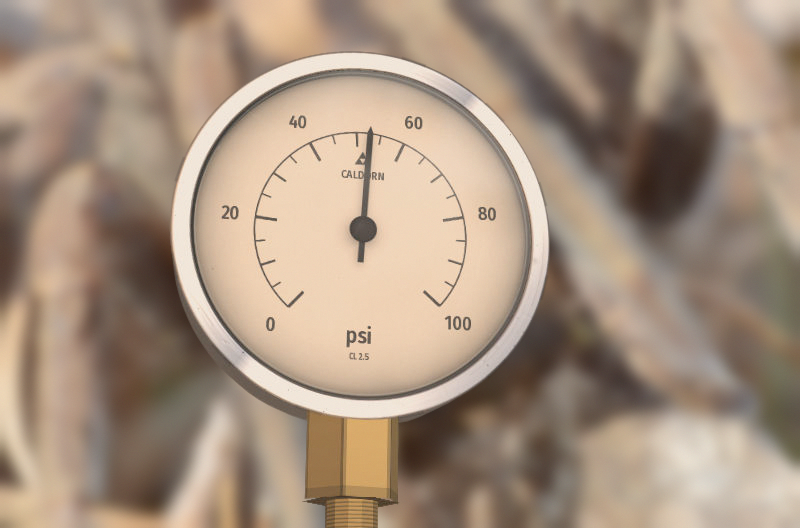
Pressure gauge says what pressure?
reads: 52.5 psi
